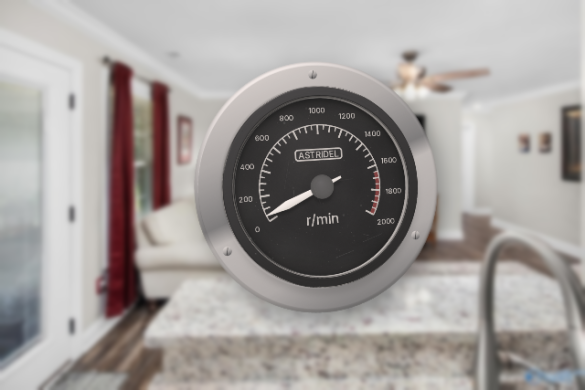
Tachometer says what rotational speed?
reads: 50 rpm
